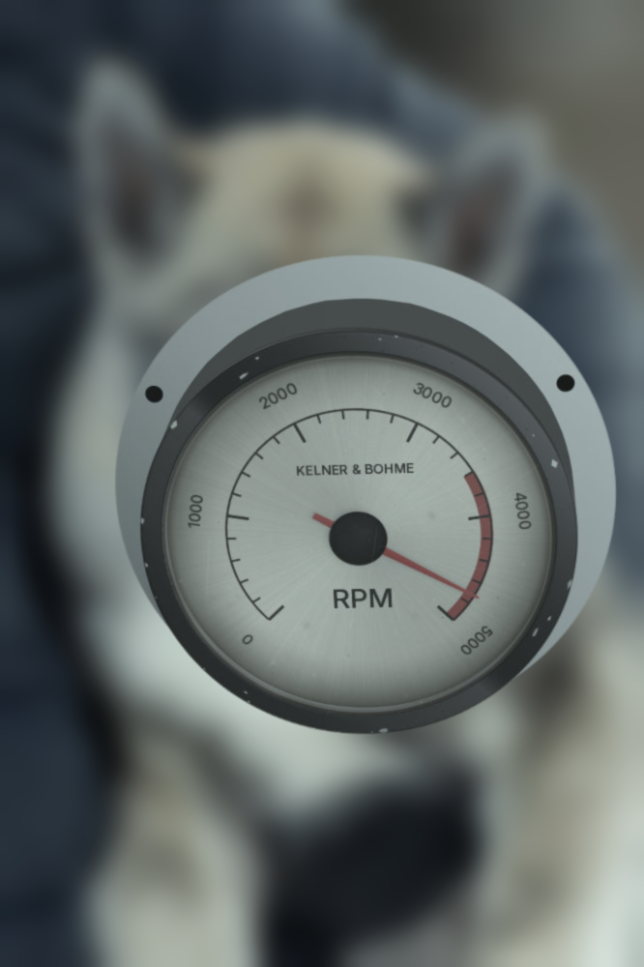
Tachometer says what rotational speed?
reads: 4700 rpm
